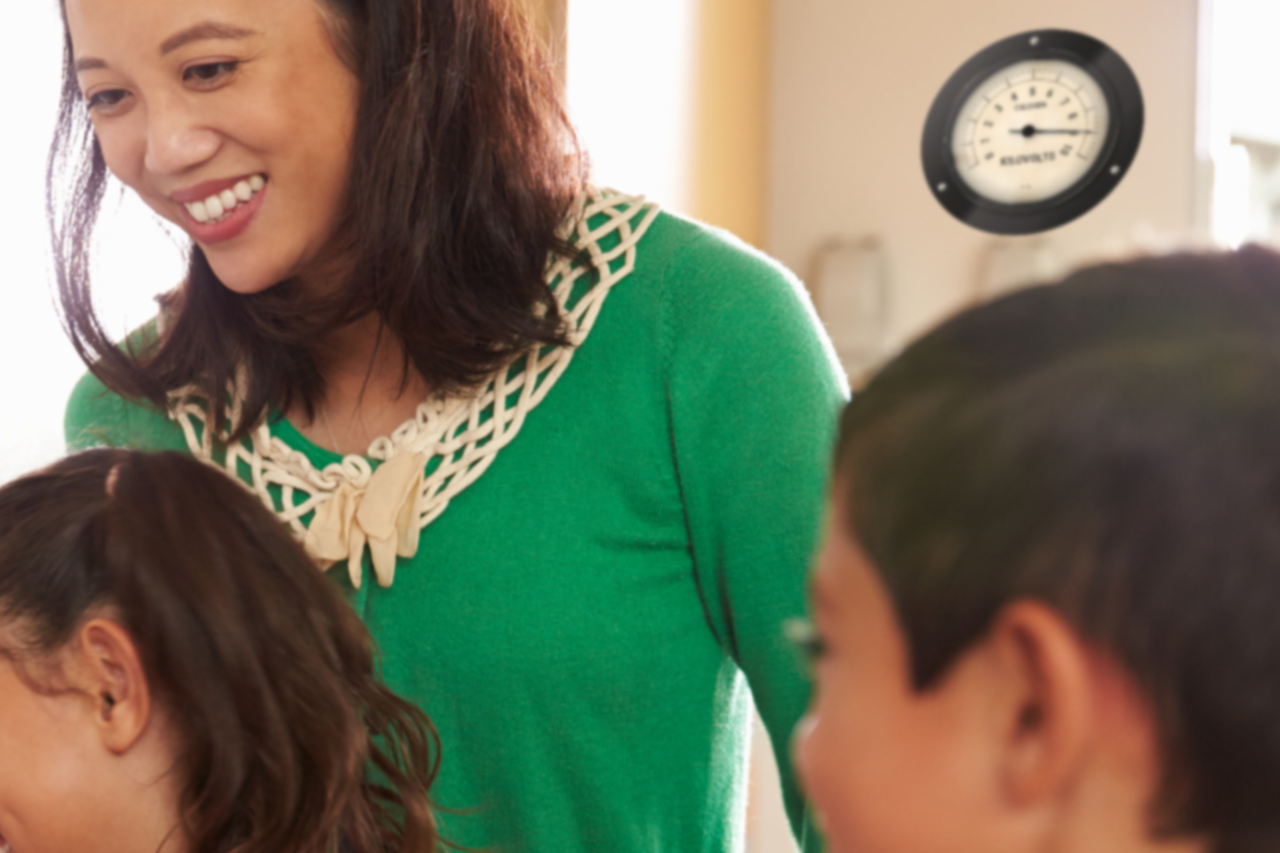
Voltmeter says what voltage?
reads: 9 kV
